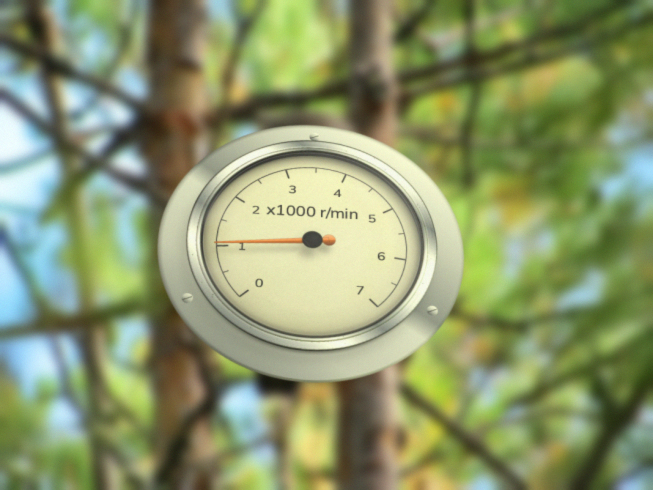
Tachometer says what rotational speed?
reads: 1000 rpm
